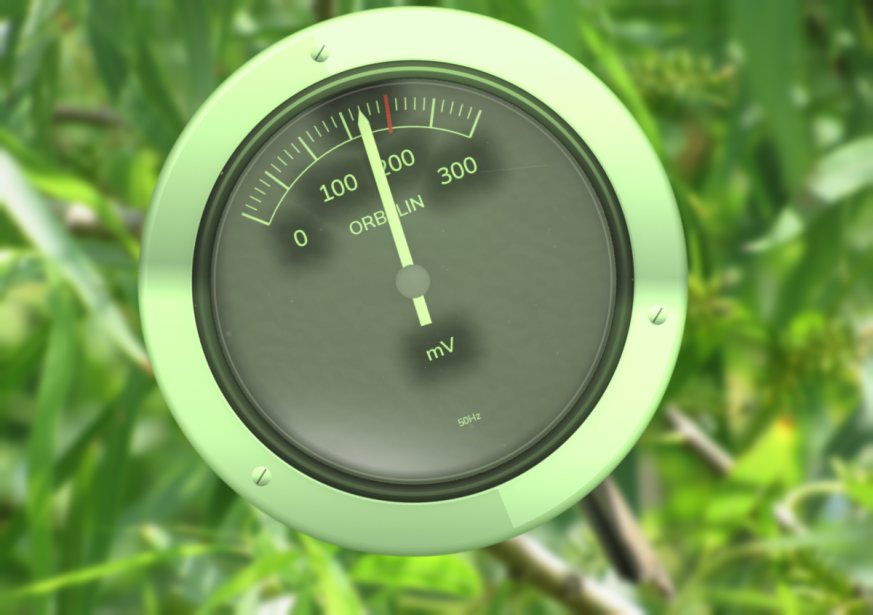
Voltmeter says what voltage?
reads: 170 mV
